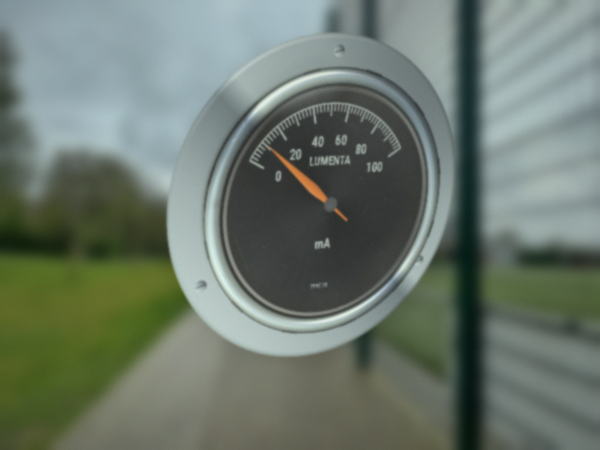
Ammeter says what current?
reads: 10 mA
